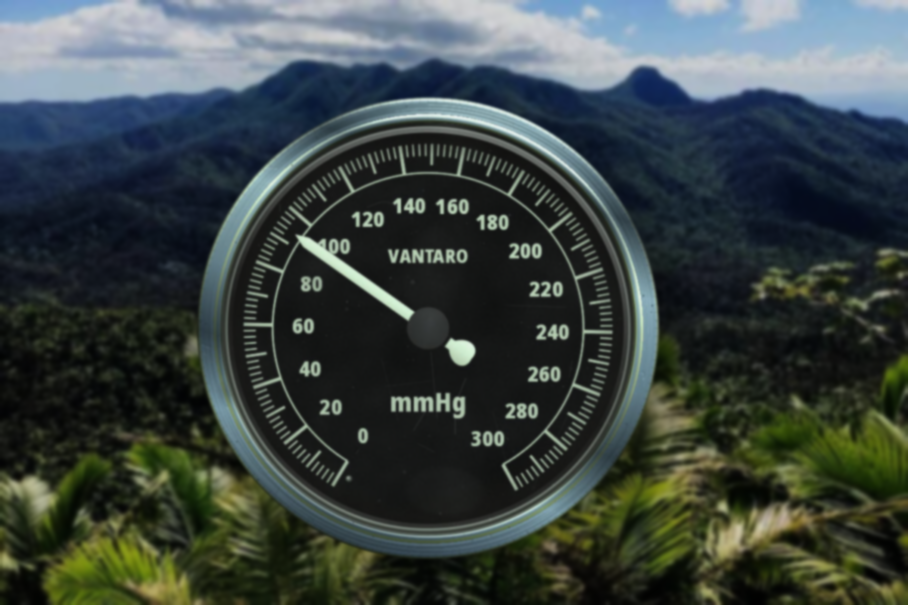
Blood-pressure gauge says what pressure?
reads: 94 mmHg
